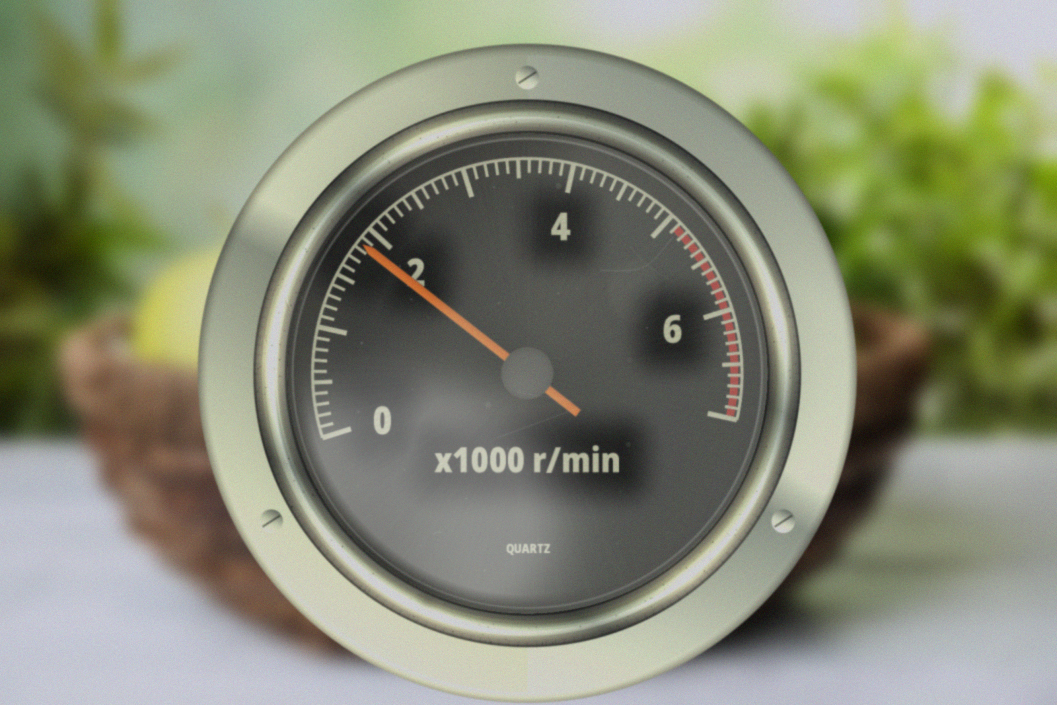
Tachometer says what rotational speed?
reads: 1850 rpm
